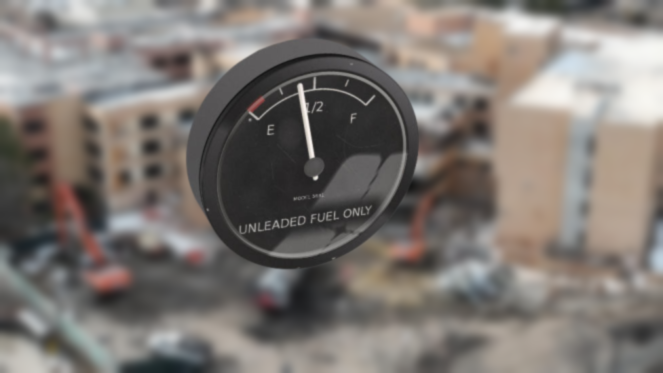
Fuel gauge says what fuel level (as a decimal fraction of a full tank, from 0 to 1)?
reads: 0.375
